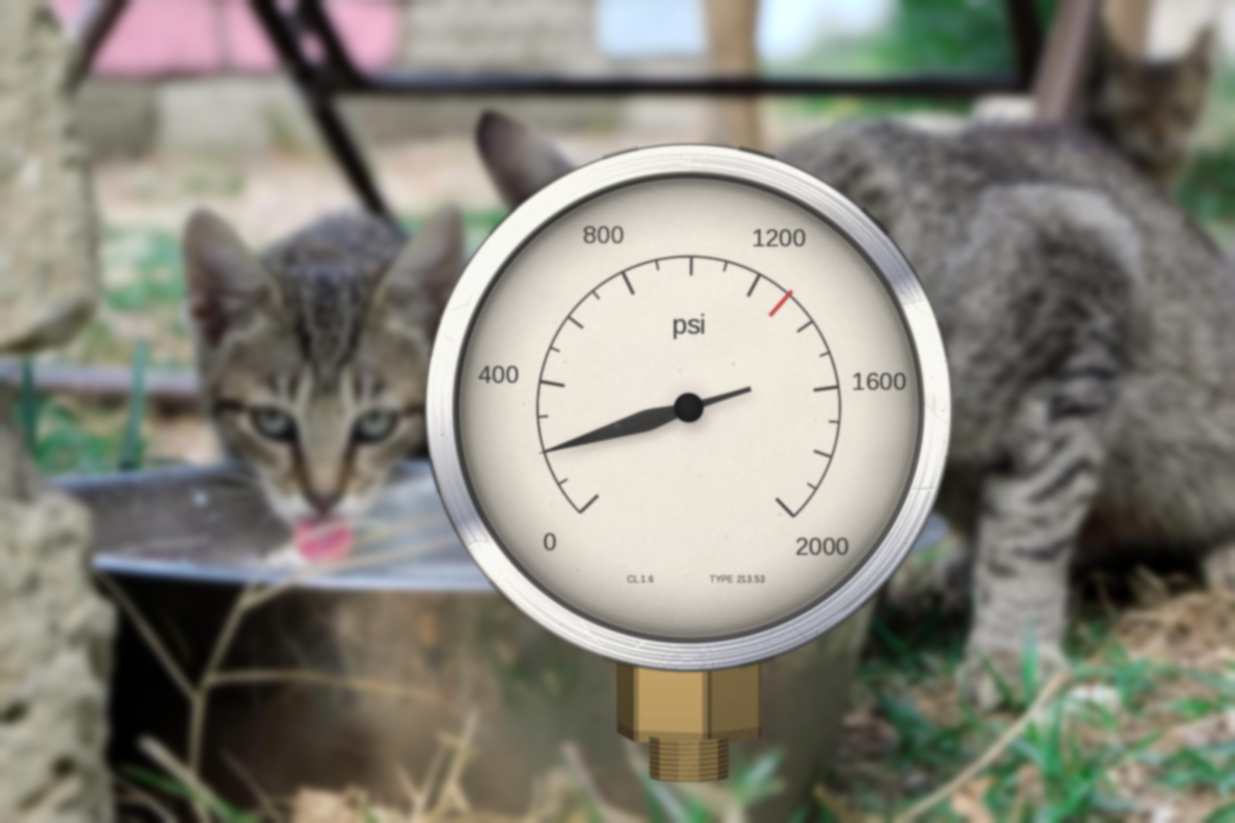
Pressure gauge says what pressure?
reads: 200 psi
